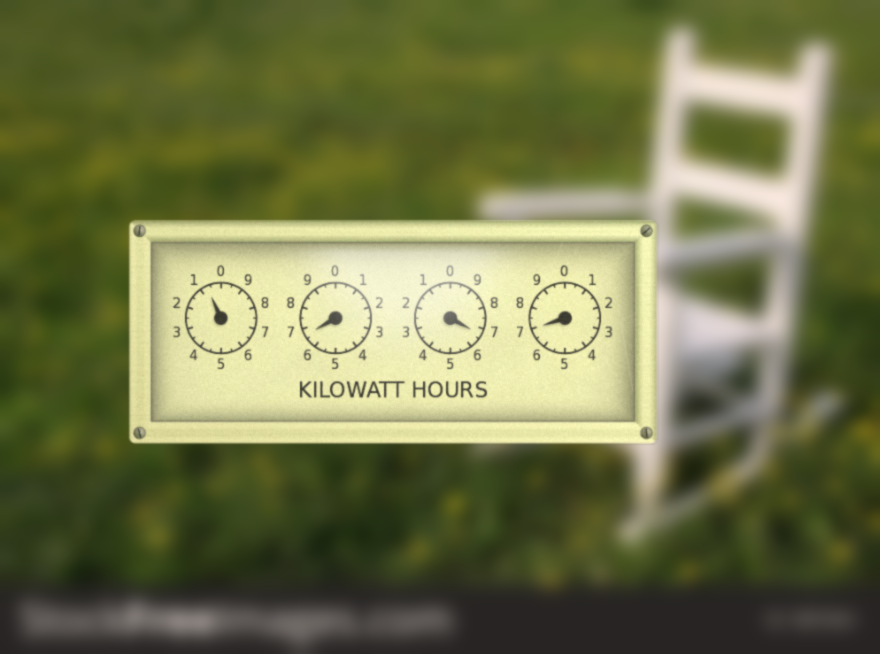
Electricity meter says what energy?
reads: 667 kWh
